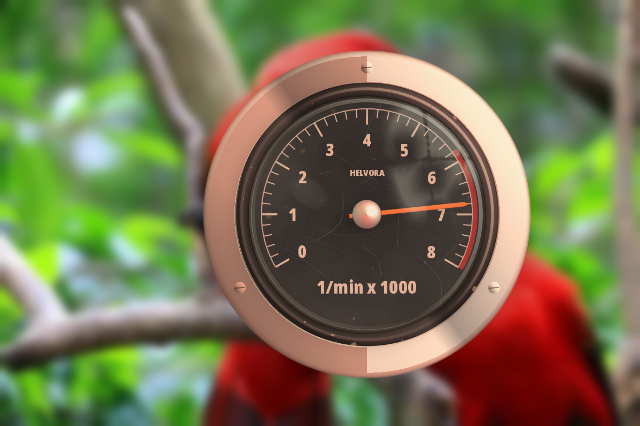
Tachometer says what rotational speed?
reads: 6800 rpm
